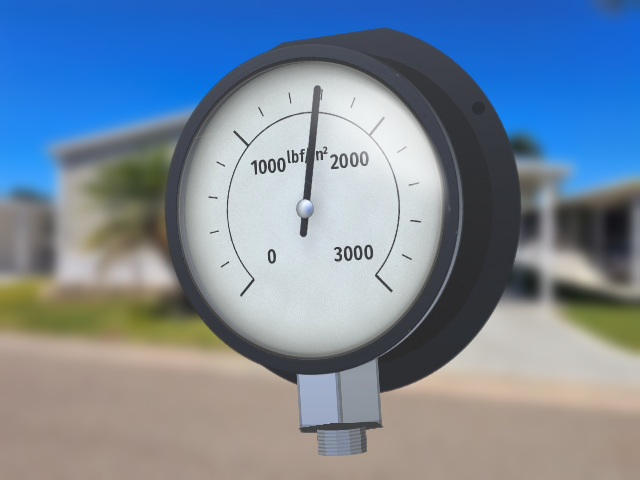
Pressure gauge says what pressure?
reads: 1600 psi
